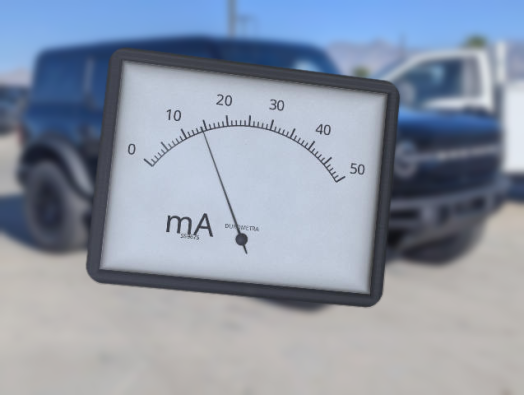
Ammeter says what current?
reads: 14 mA
